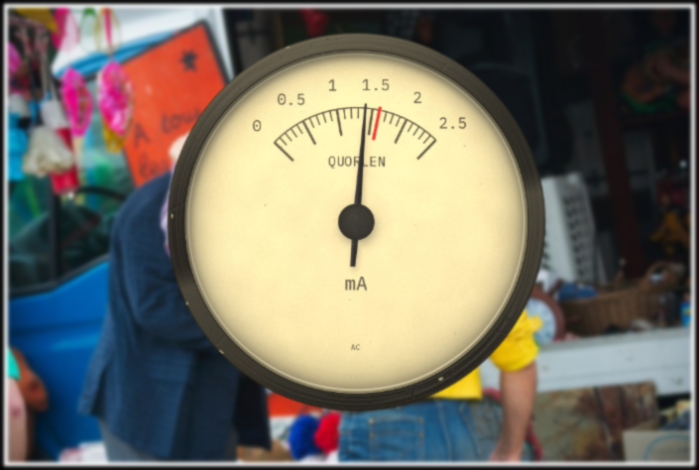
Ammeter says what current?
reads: 1.4 mA
